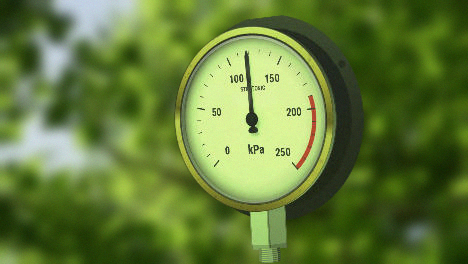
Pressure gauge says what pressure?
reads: 120 kPa
